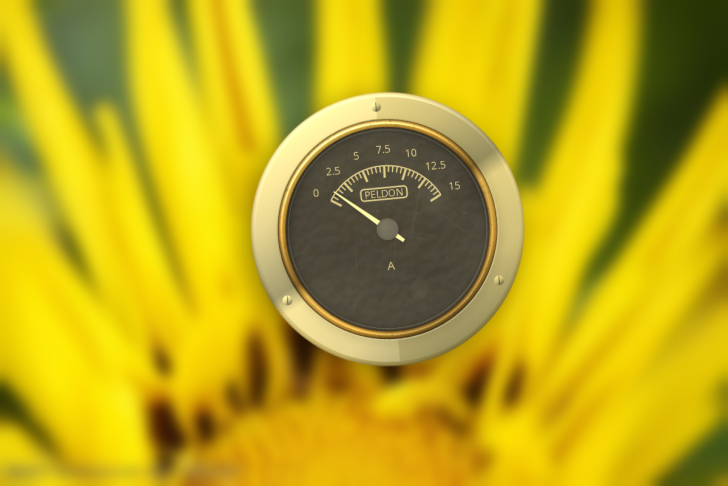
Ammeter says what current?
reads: 1 A
